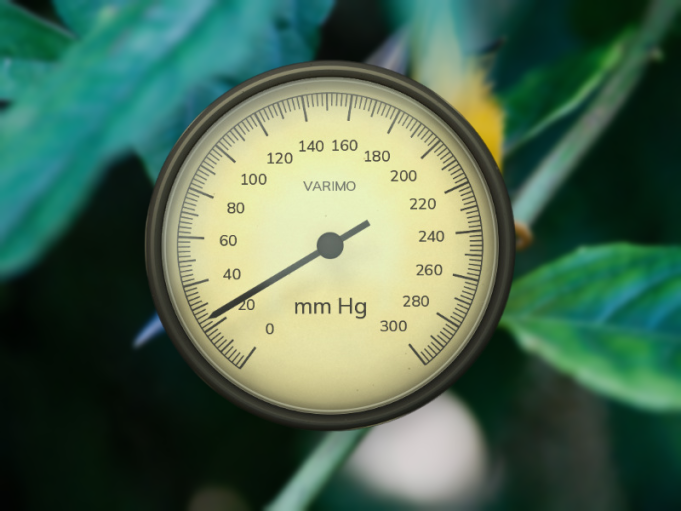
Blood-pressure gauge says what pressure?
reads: 24 mmHg
